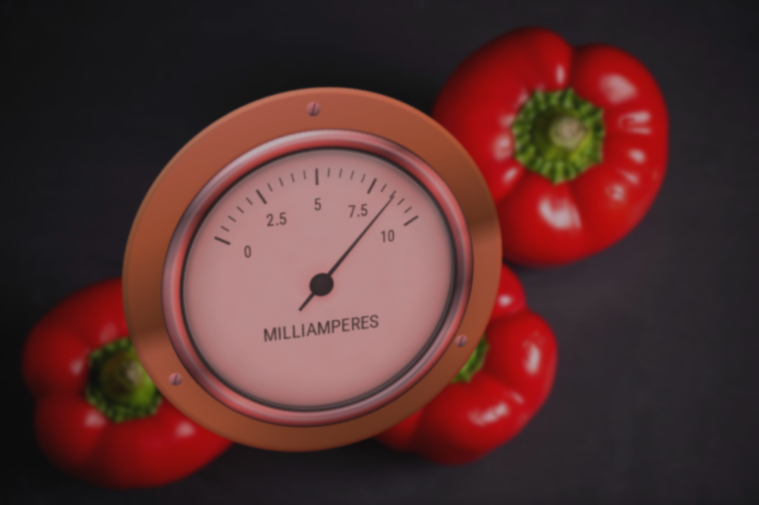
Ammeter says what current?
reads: 8.5 mA
